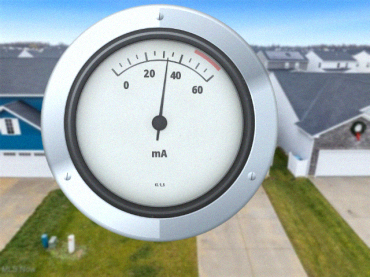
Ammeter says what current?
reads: 32.5 mA
